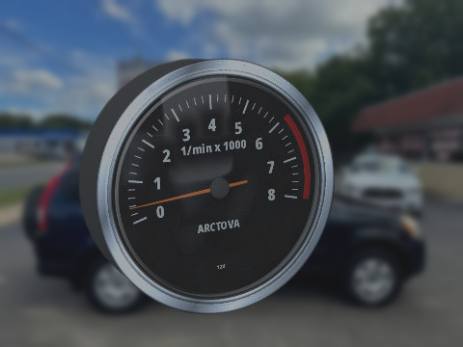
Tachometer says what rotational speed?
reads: 400 rpm
